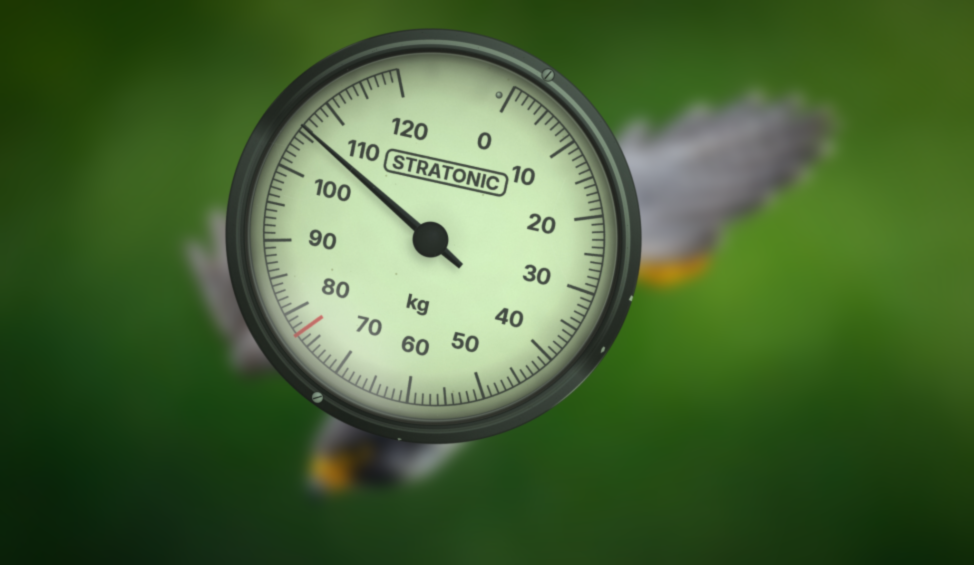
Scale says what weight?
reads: 106 kg
